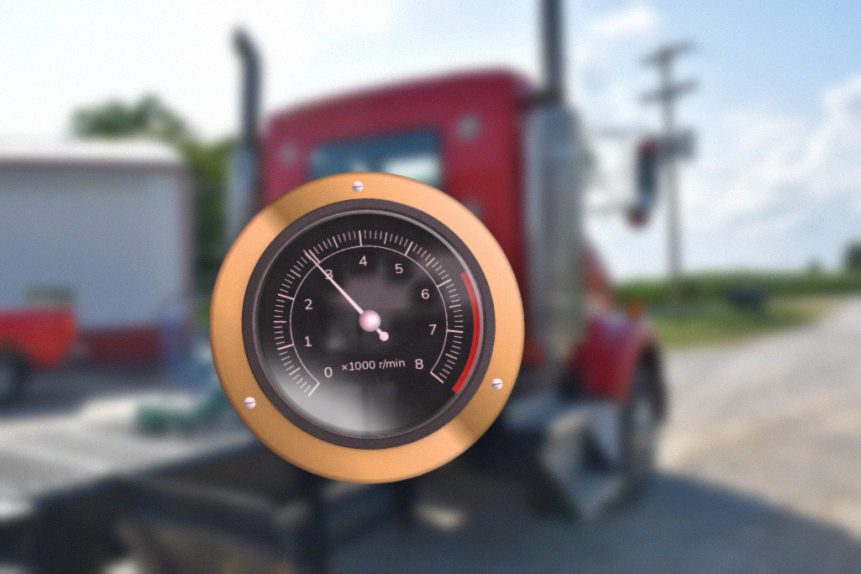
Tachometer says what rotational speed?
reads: 2900 rpm
